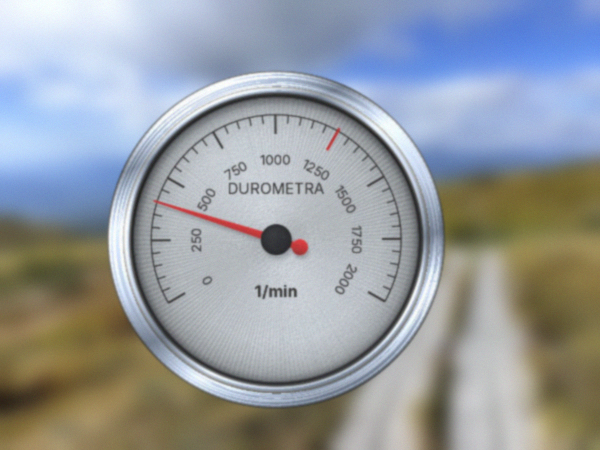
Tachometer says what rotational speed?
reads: 400 rpm
